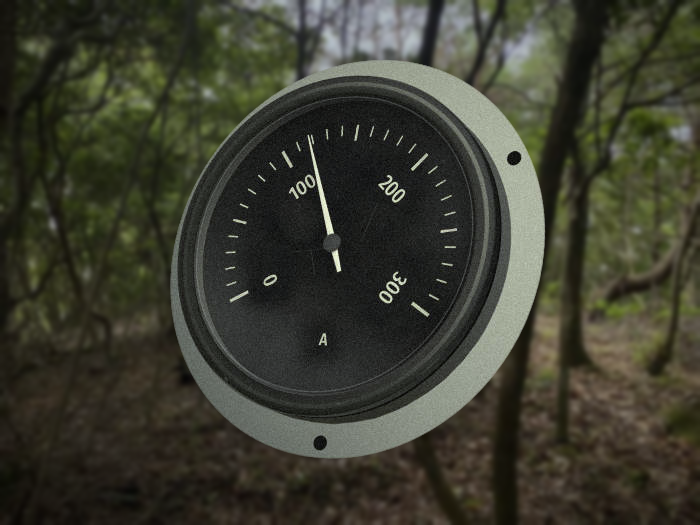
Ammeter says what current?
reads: 120 A
